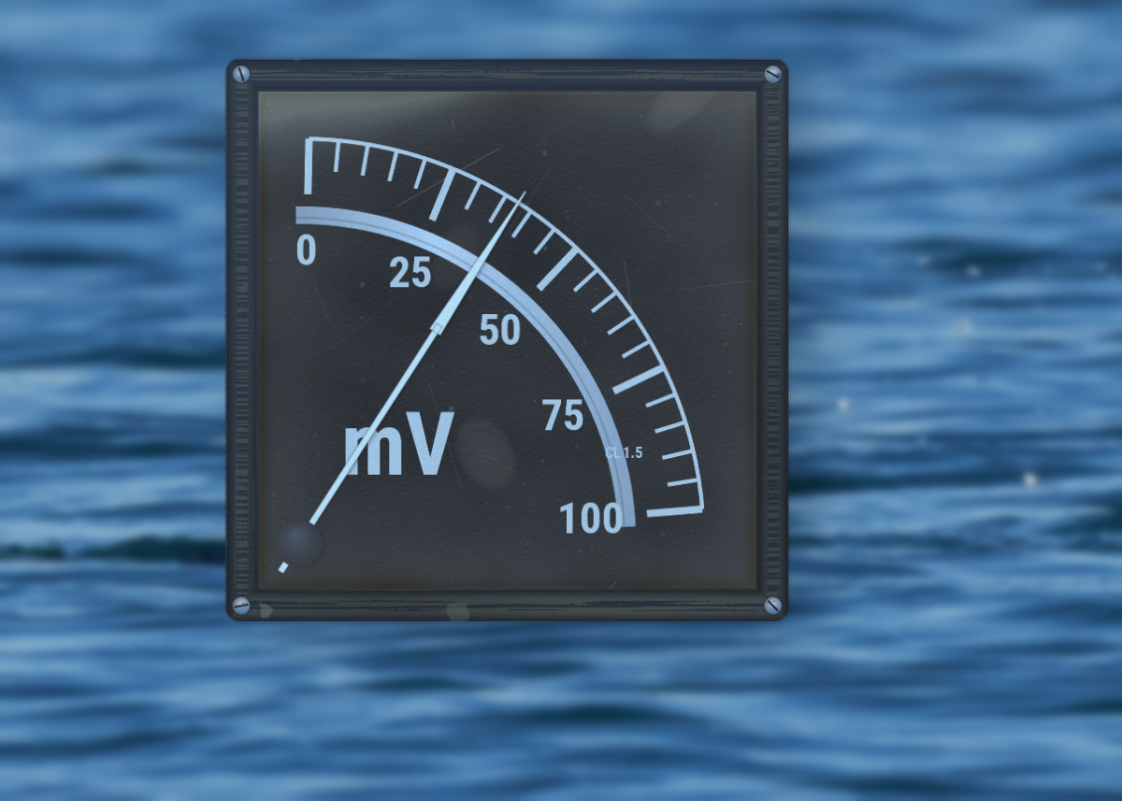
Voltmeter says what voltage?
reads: 37.5 mV
